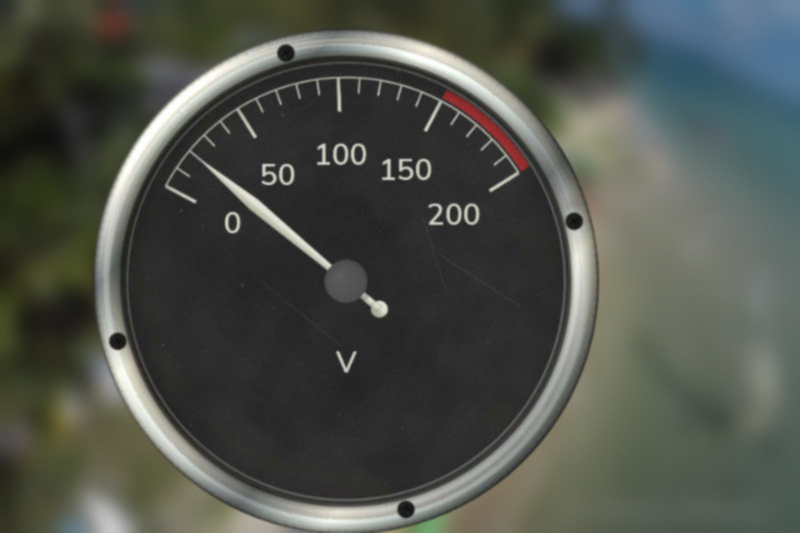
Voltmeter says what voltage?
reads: 20 V
